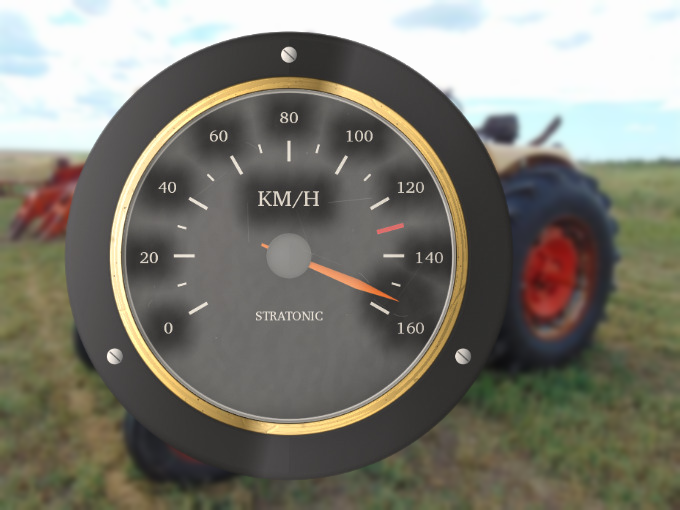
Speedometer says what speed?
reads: 155 km/h
